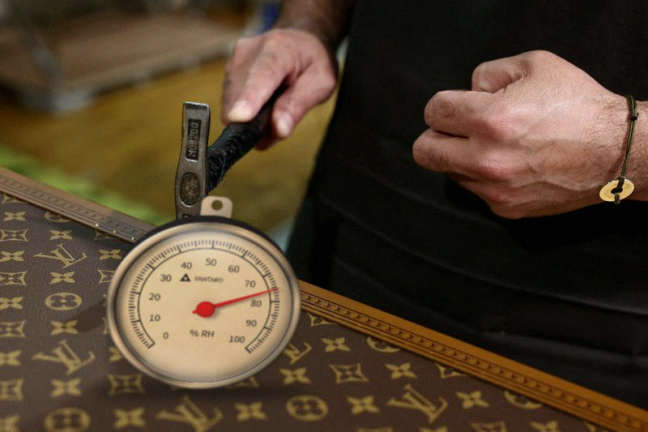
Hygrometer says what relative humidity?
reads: 75 %
